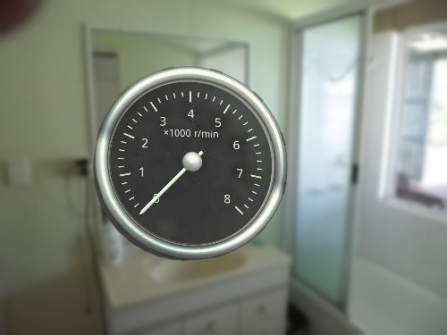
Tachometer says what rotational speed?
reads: 0 rpm
